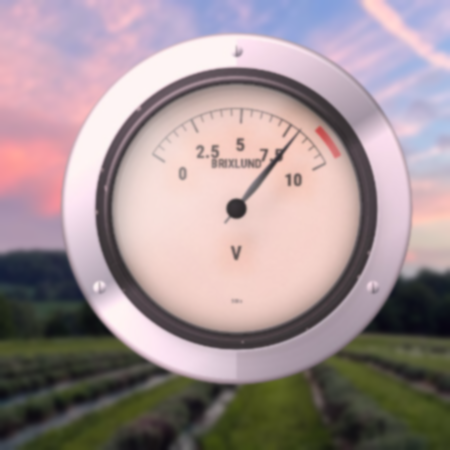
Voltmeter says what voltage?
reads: 8 V
